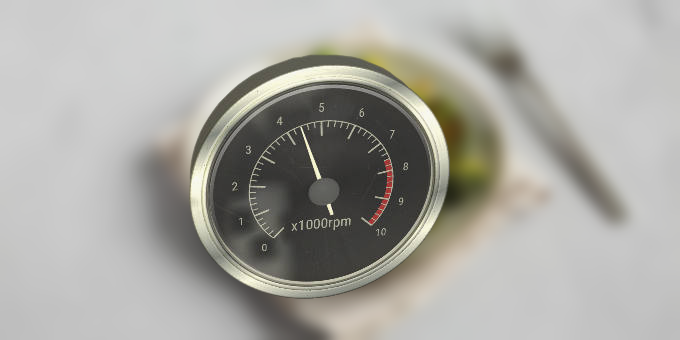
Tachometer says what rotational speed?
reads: 4400 rpm
